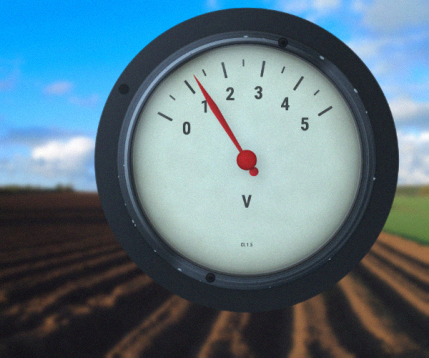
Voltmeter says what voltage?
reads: 1.25 V
